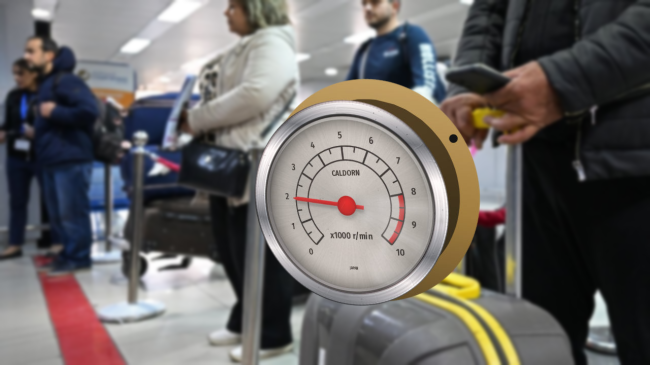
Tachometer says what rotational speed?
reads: 2000 rpm
